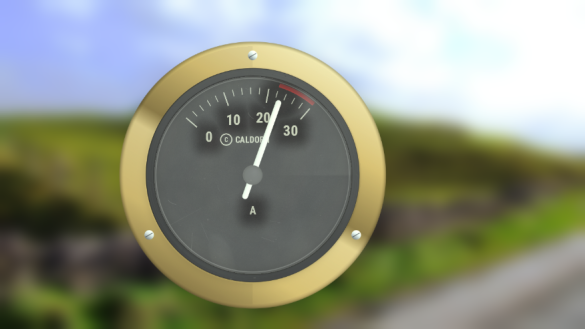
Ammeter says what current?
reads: 23 A
